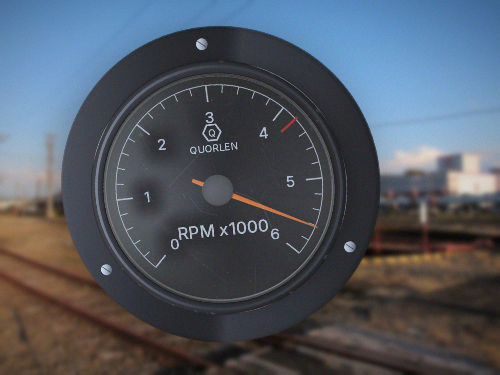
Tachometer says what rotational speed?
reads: 5600 rpm
